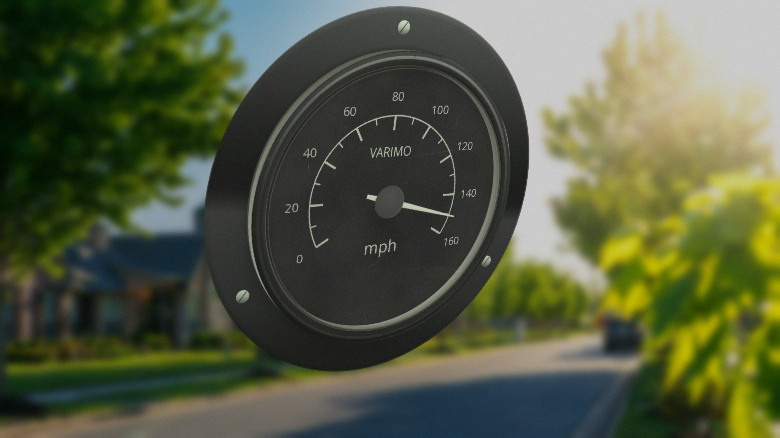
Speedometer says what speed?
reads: 150 mph
